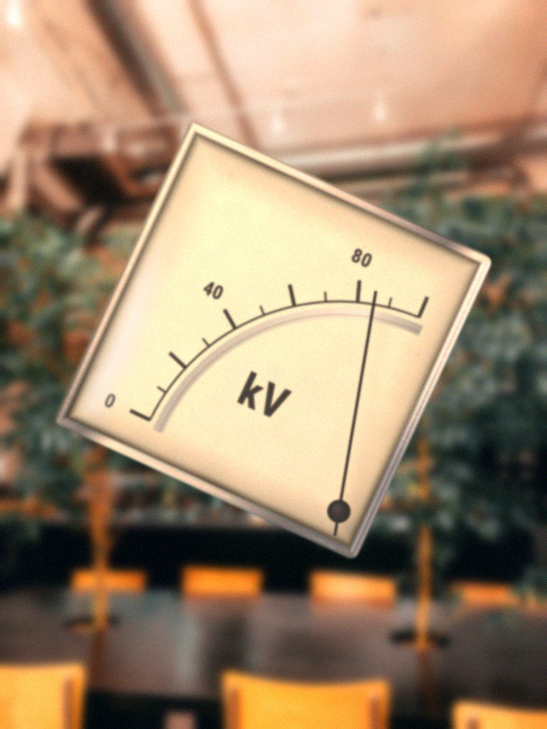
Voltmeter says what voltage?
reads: 85 kV
